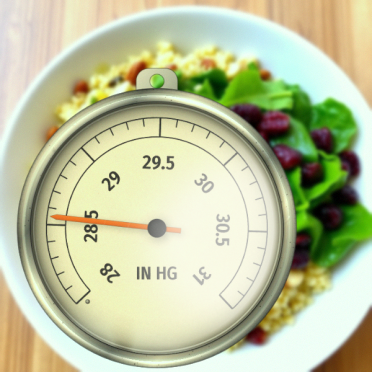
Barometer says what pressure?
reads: 28.55 inHg
